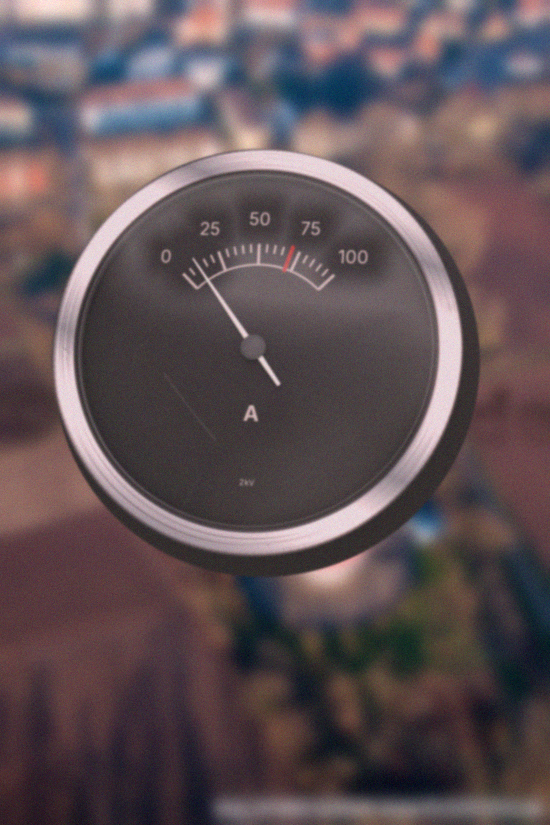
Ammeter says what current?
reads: 10 A
